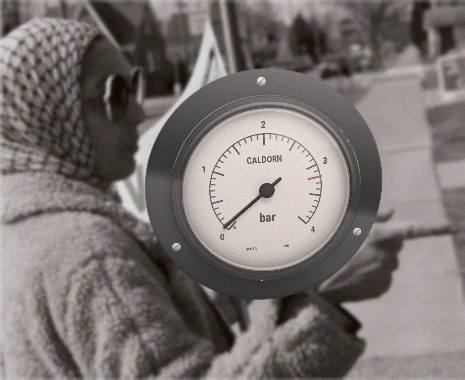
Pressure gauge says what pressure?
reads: 0.1 bar
